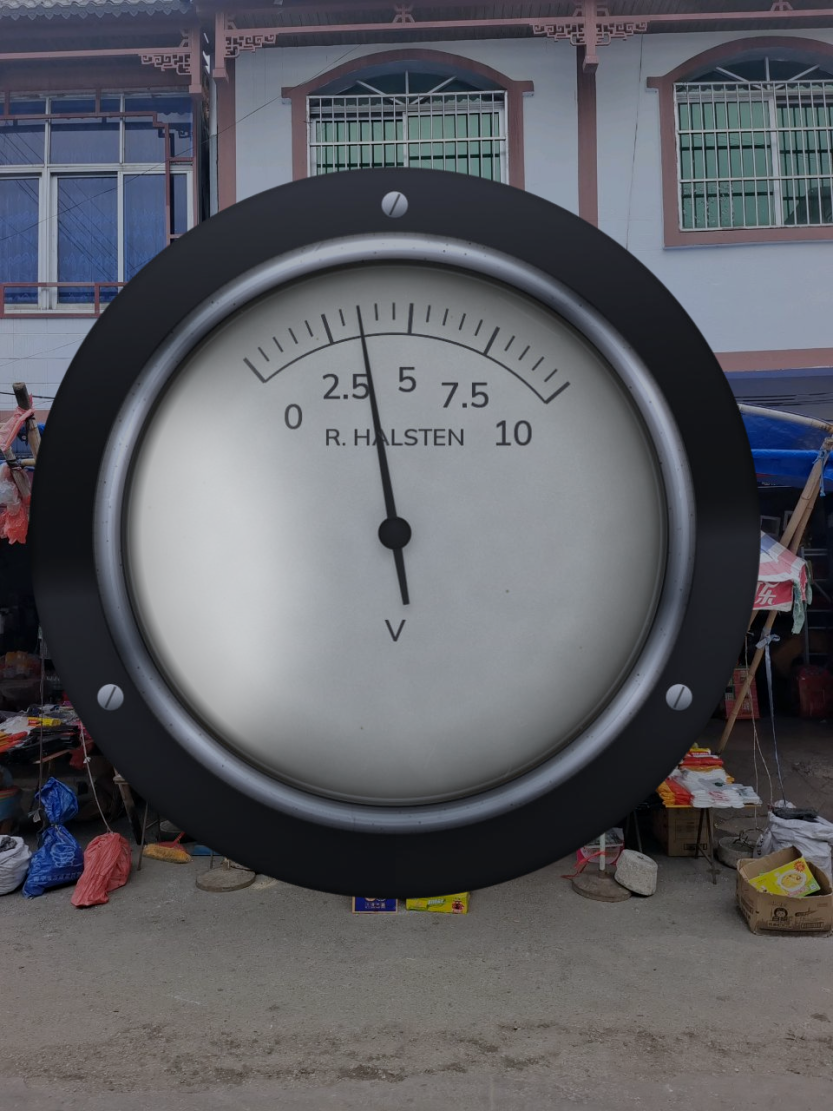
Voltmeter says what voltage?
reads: 3.5 V
